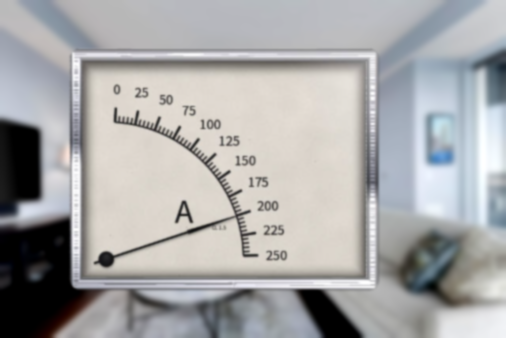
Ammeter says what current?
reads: 200 A
